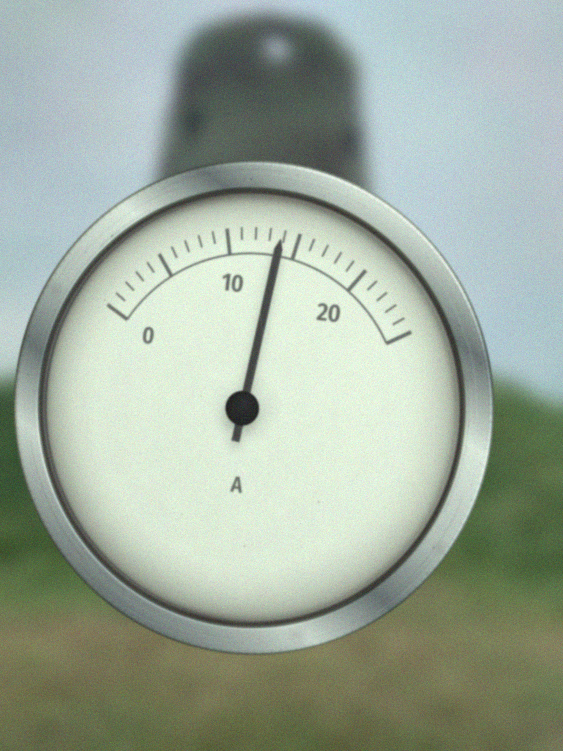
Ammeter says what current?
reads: 14 A
